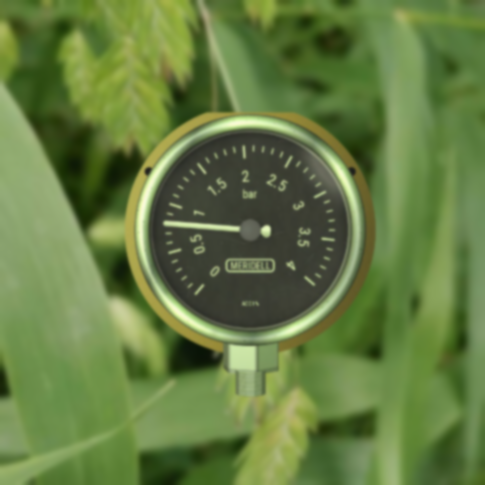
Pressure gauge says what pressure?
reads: 0.8 bar
